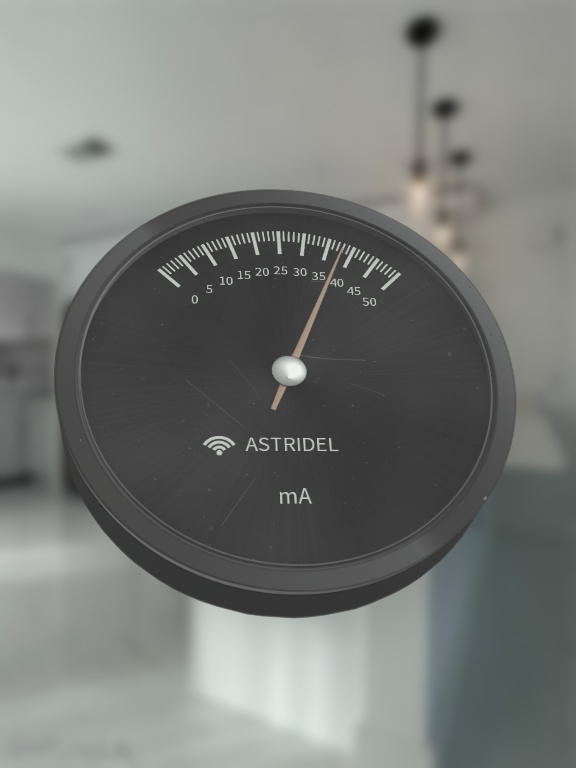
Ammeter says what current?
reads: 38 mA
